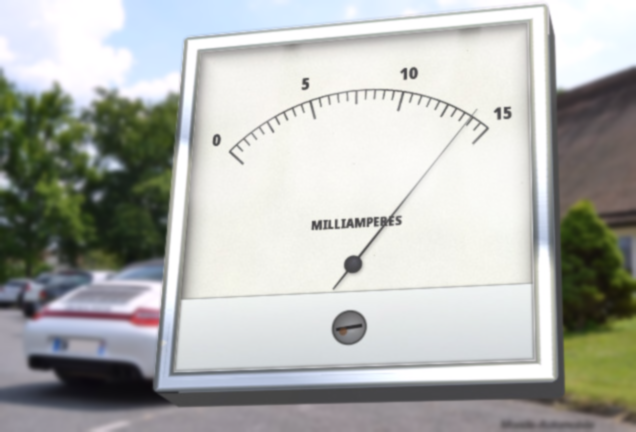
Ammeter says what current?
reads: 14 mA
